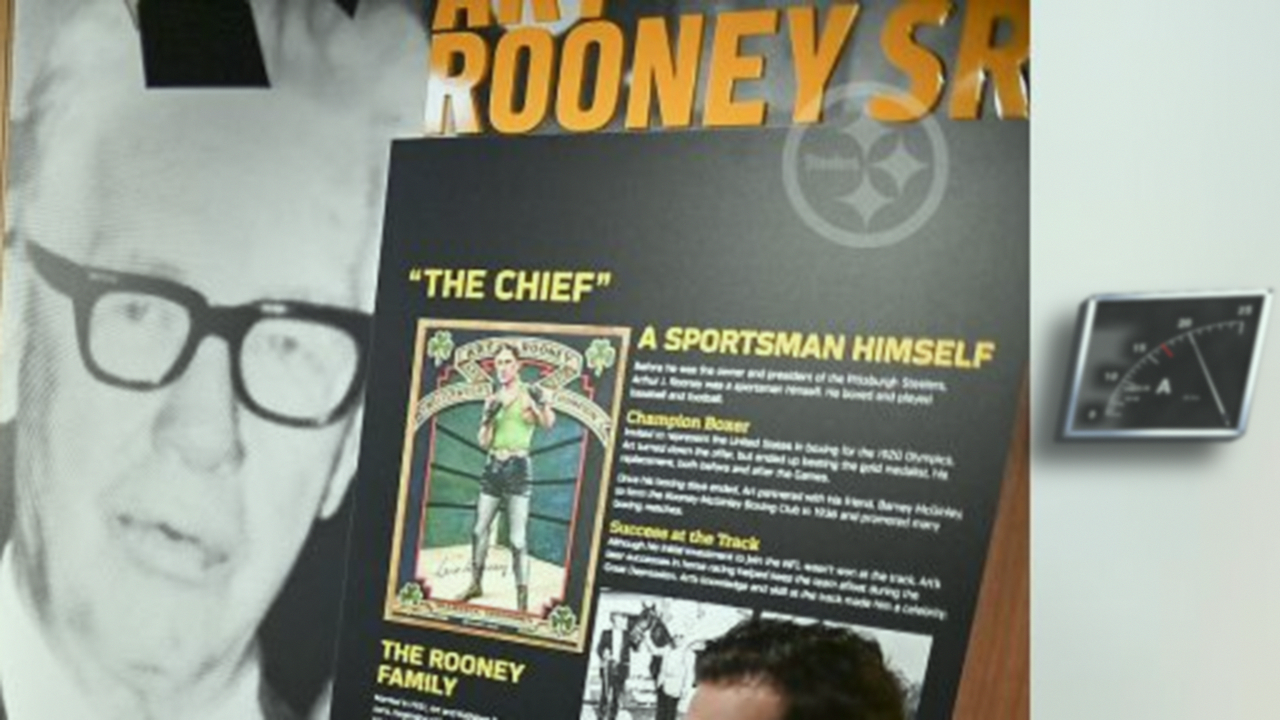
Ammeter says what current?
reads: 20 A
